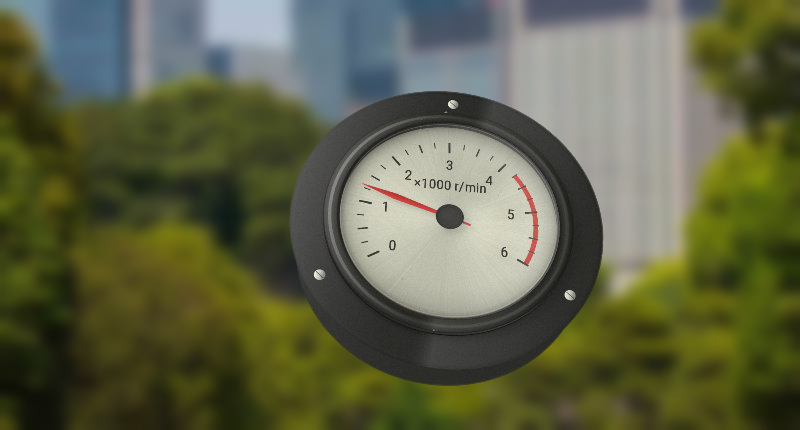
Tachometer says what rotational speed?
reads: 1250 rpm
